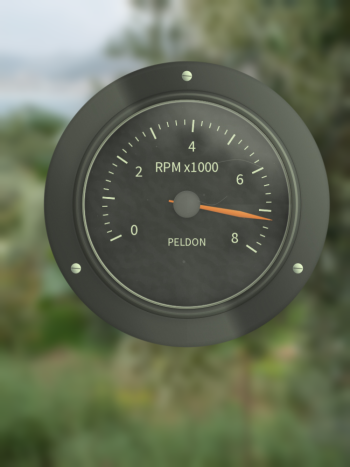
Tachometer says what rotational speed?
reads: 7200 rpm
